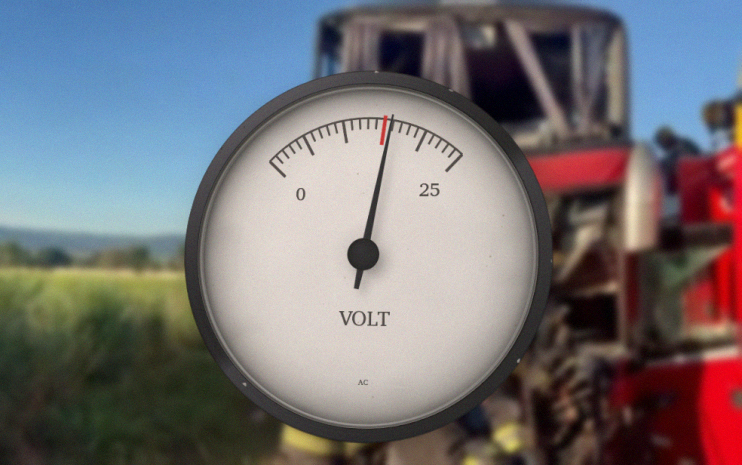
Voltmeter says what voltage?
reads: 16 V
